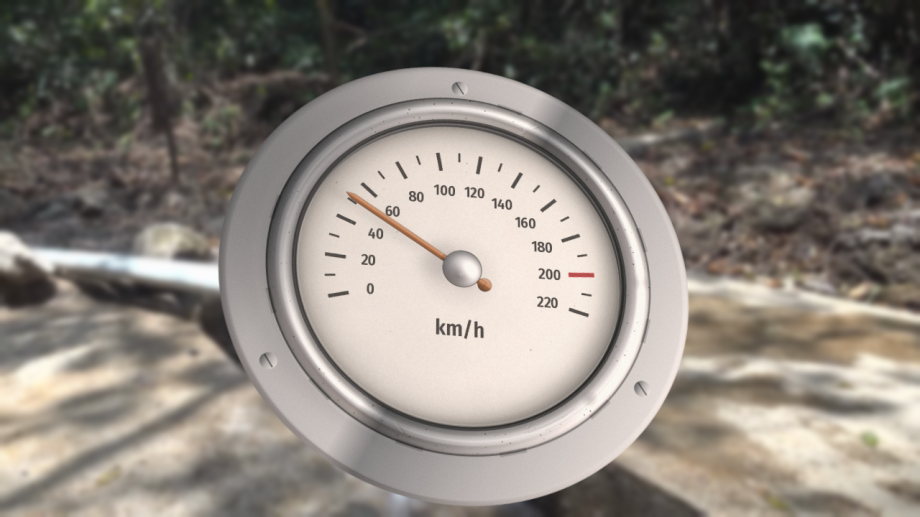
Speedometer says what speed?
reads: 50 km/h
